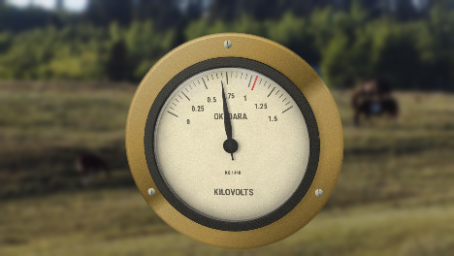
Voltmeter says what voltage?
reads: 0.7 kV
